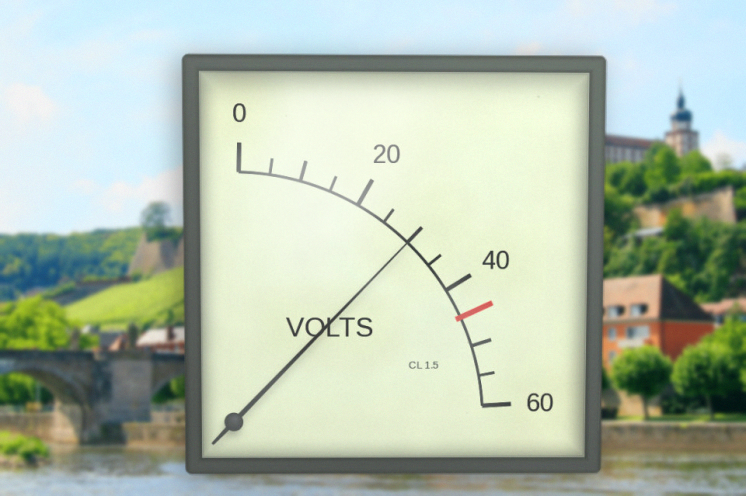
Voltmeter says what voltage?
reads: 30 V
